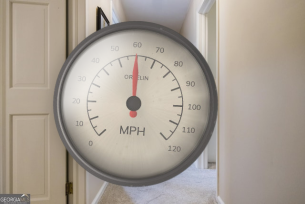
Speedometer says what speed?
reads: 60 mph
